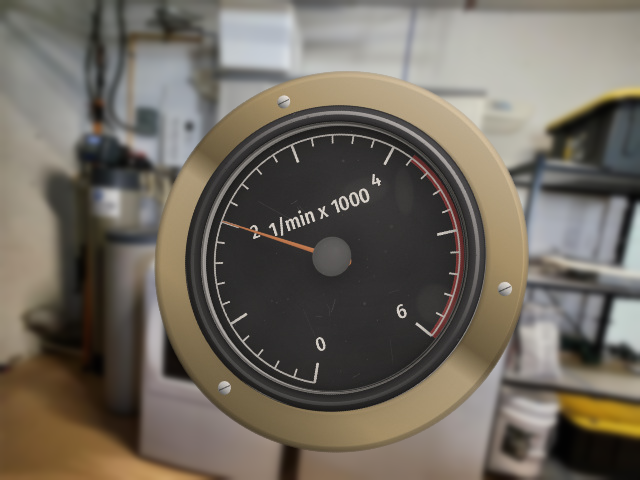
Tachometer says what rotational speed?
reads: 2000 rpm
